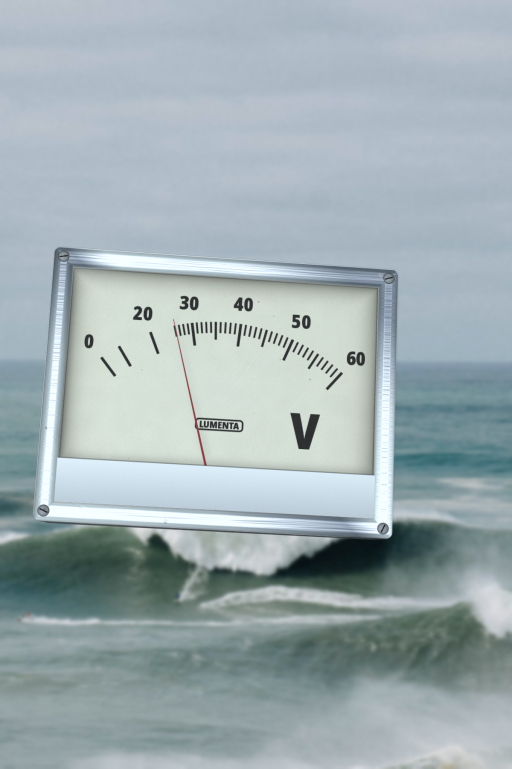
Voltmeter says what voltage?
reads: 26 V
